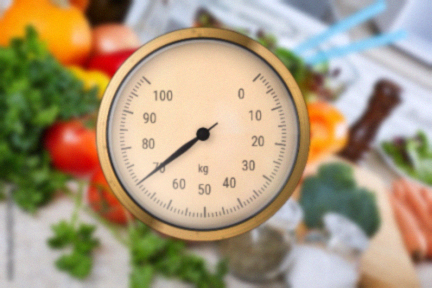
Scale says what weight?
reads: 70 kg
